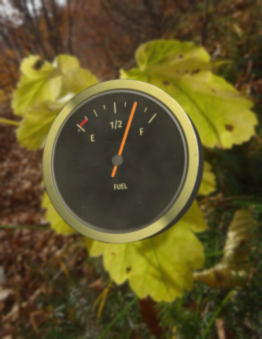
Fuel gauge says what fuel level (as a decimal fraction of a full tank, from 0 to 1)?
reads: 0.75
